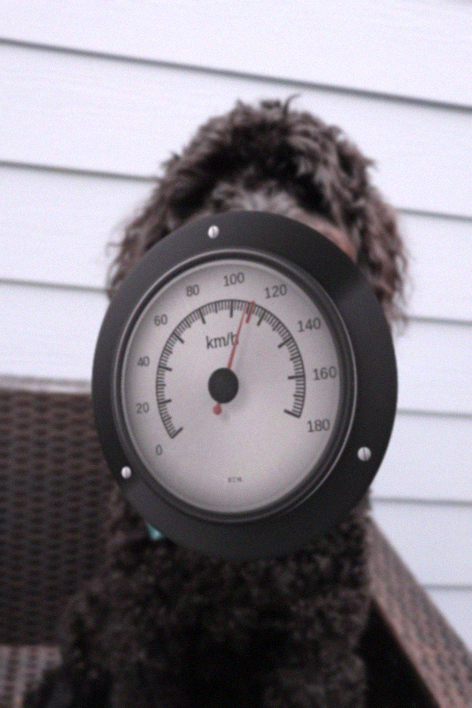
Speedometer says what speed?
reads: 110 km/h
